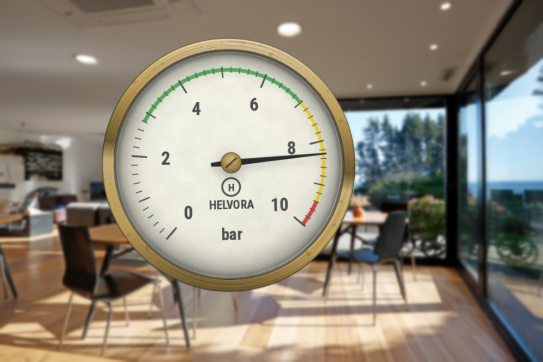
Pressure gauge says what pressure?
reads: 8.3 bar
